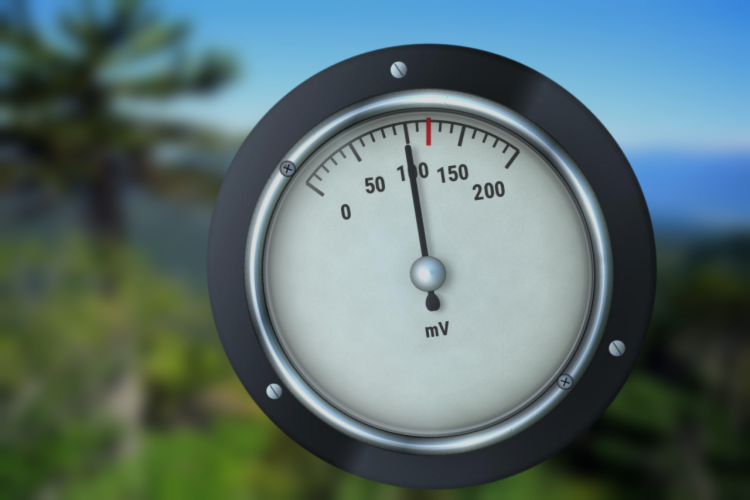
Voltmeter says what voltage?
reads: 100 mV
